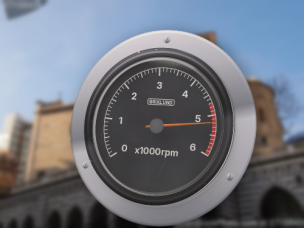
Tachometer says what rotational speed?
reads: 5200 rpm
